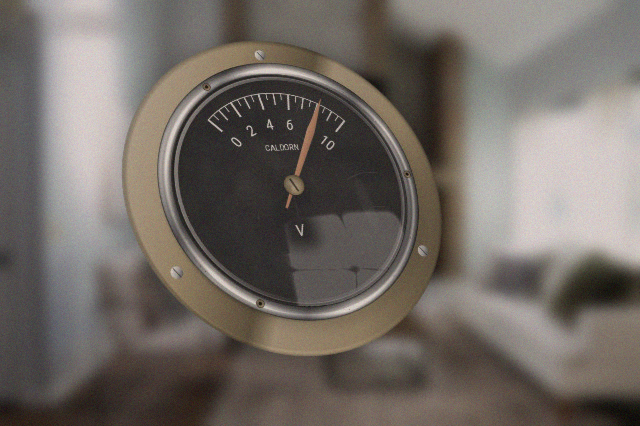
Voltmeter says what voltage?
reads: 8 V
